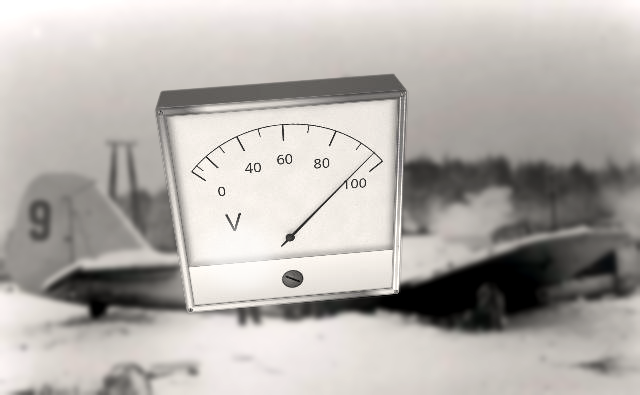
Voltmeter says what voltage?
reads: 95 V
